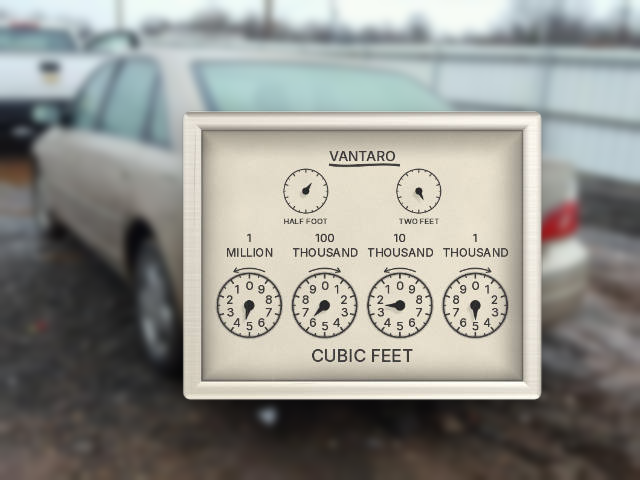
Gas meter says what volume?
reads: 462500 ft³
